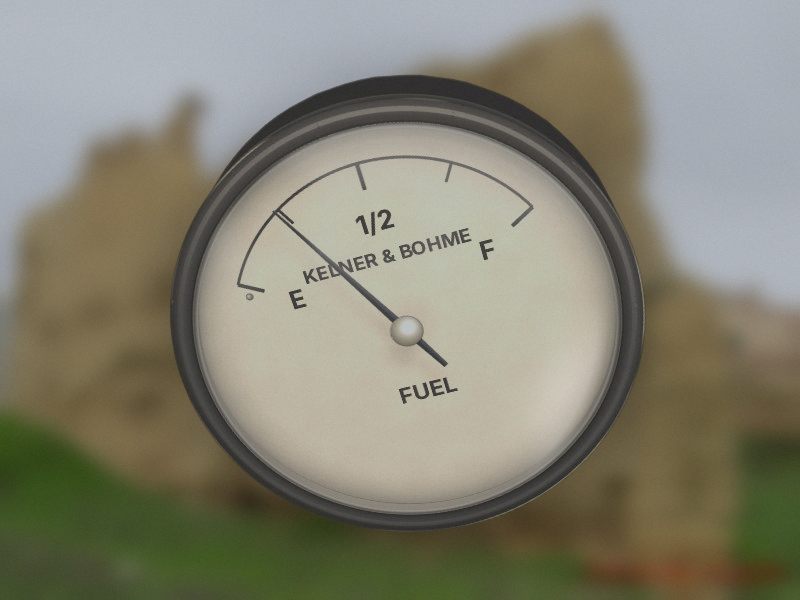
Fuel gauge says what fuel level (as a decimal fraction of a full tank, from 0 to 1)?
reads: 0.25
